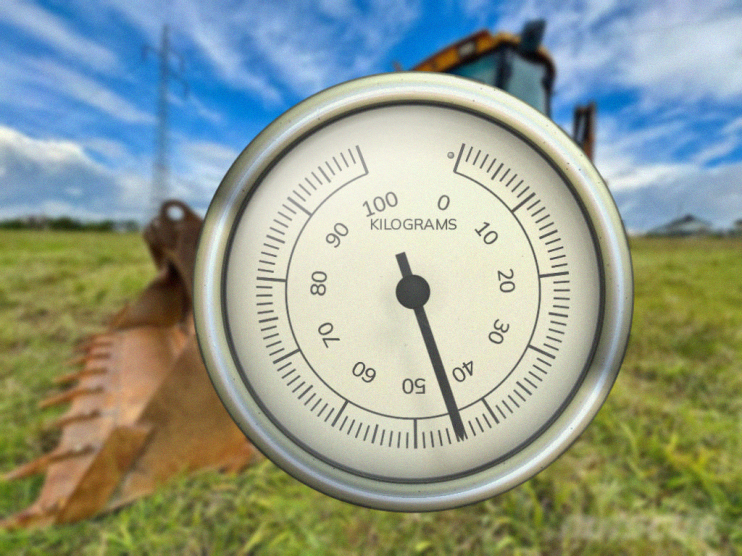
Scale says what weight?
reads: 44.5 kg
